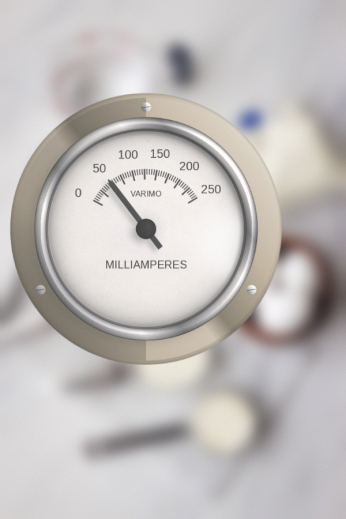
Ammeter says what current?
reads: 50 mA
